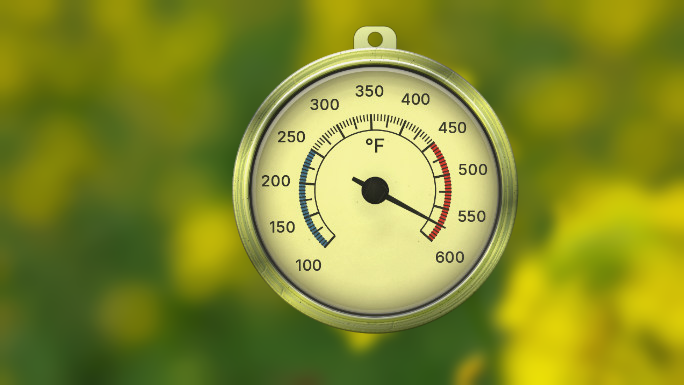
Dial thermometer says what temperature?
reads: 575 °F
